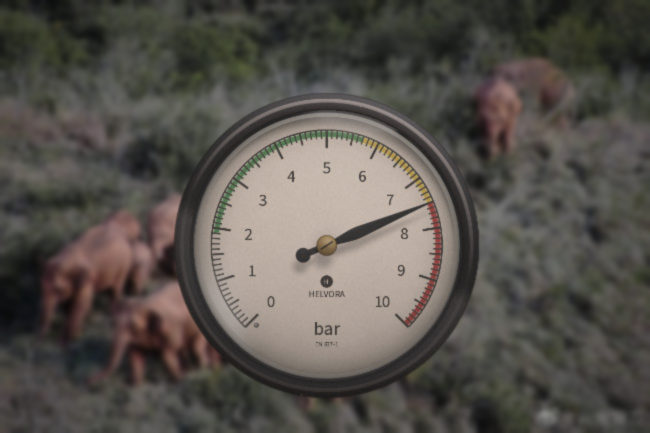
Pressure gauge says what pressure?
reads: 7.5 bar
